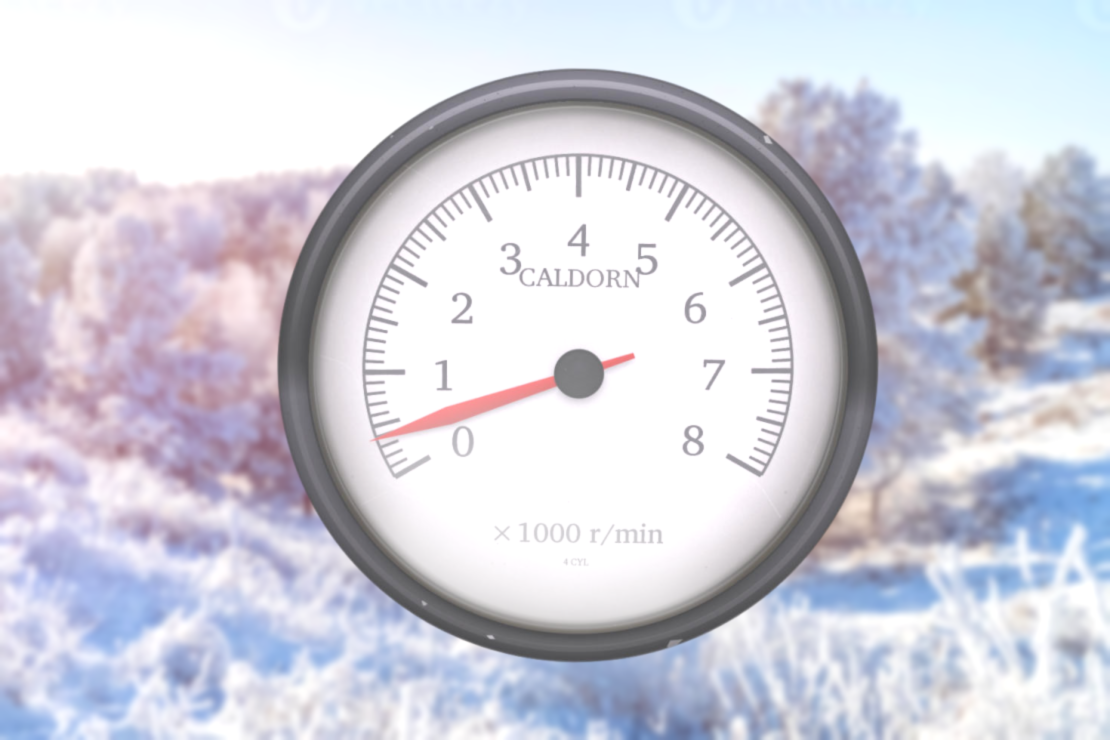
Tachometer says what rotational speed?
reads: 400 rpm
